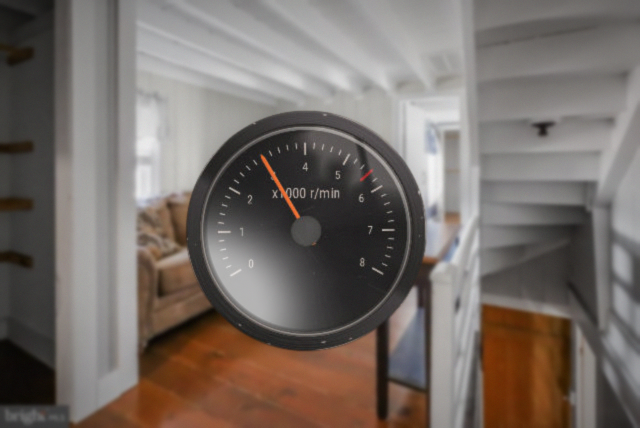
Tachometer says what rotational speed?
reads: 3000 rpm
